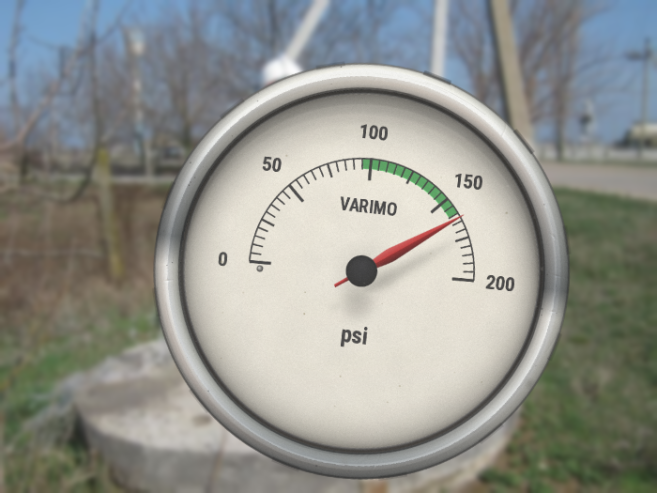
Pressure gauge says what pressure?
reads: 162.5 psi
